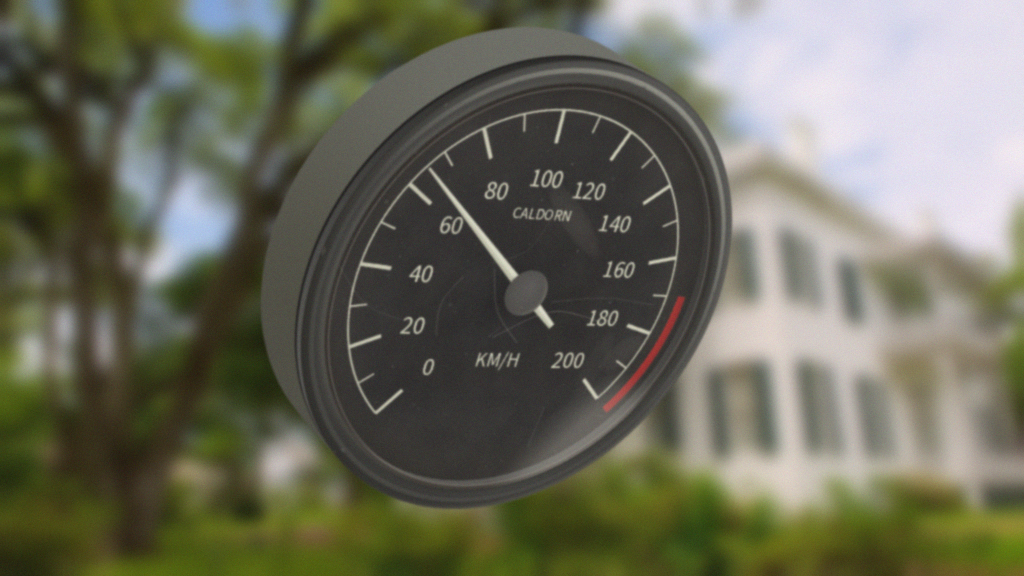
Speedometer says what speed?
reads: 65 km/h
